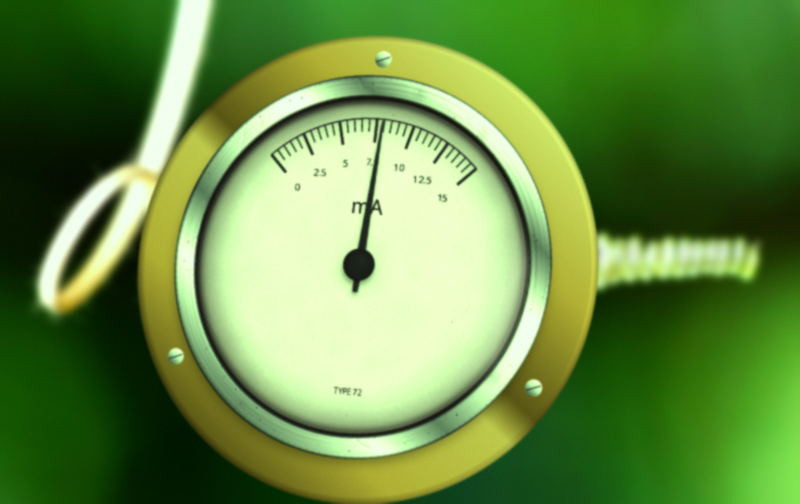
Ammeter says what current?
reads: 8 mA
